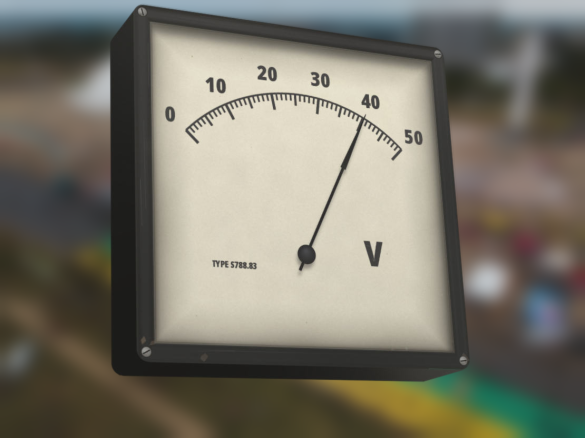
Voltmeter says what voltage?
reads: 40 V
